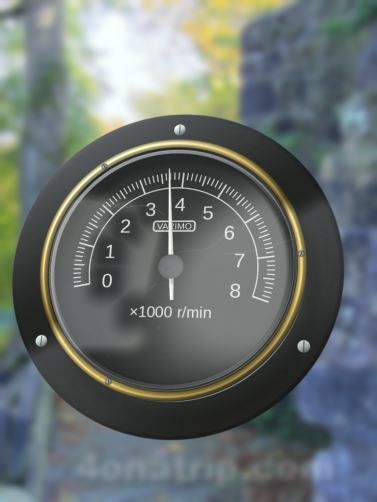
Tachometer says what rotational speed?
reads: 3700 rpm
